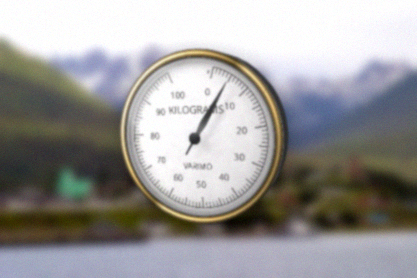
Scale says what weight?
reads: 5 kg
